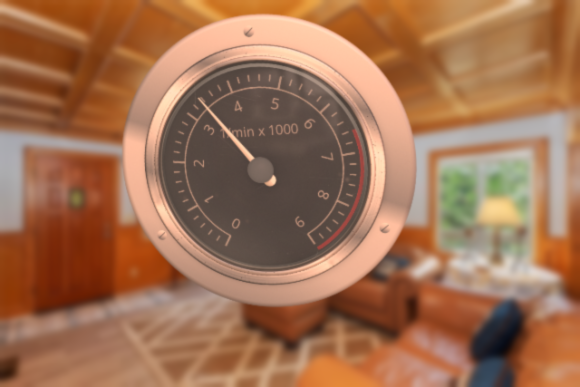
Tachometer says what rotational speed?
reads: 3400 rpm
